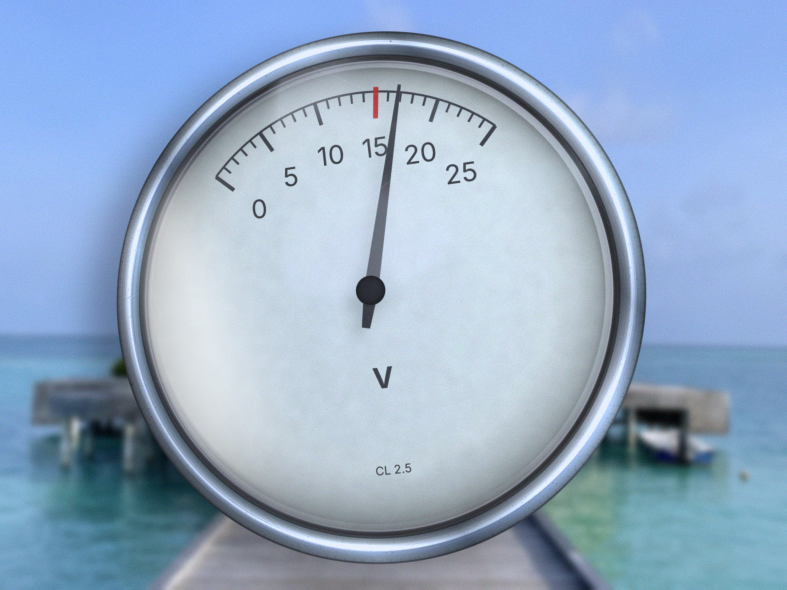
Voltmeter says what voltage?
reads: 17 V
